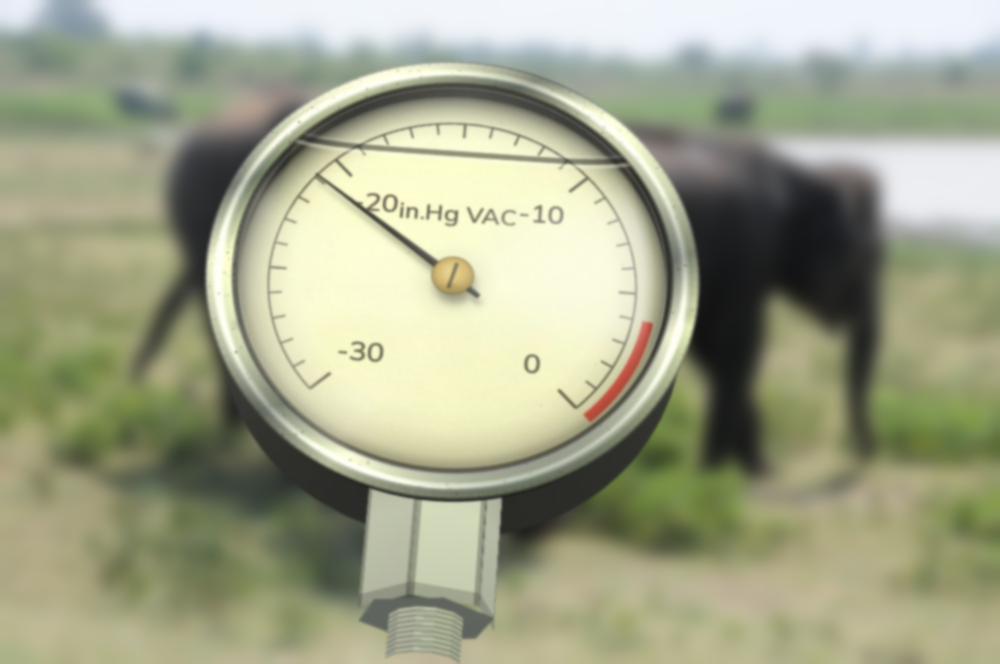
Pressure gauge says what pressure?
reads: -21 inHg
